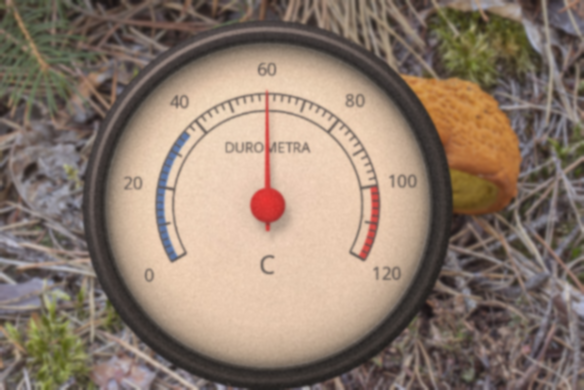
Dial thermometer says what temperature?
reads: 60 °C
